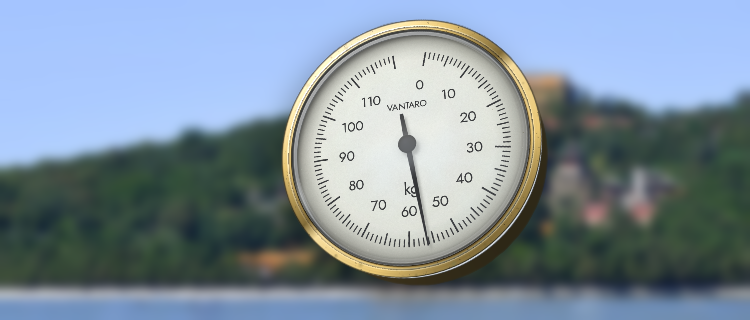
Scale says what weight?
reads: 56 kg
